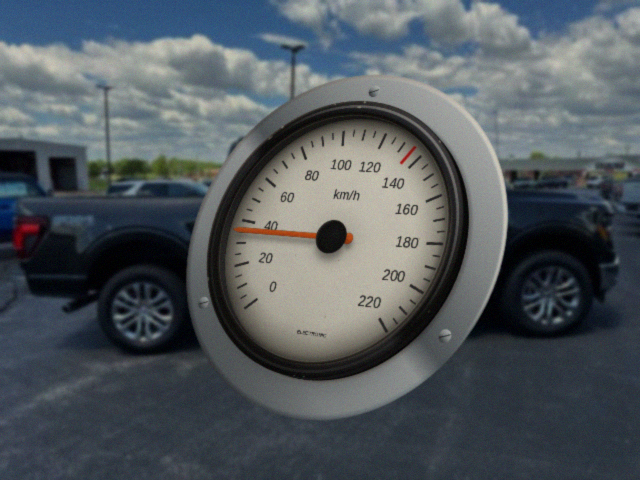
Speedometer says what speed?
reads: 35 km/h
